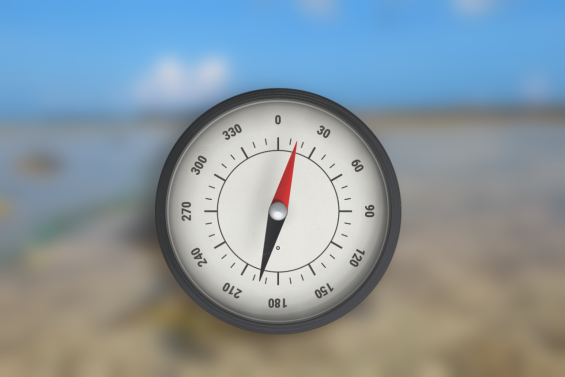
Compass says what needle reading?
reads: 15 °
